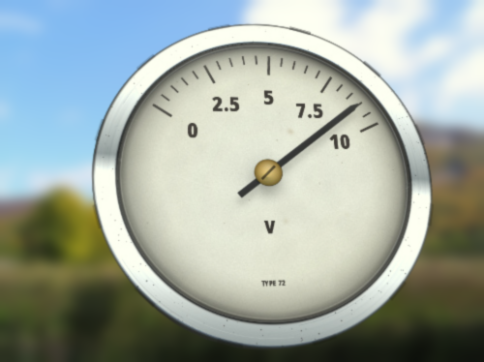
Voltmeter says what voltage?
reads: 9 V
